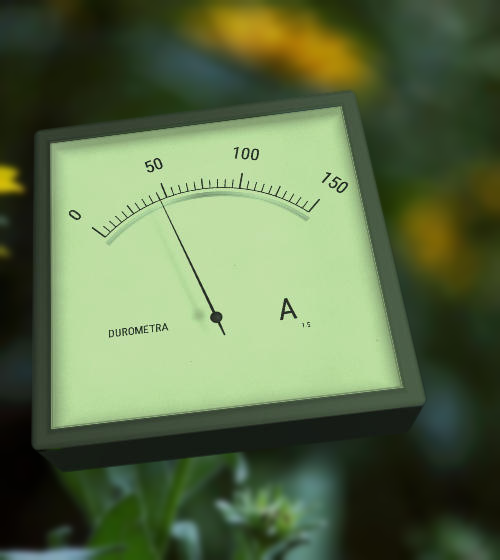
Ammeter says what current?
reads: 45 A
